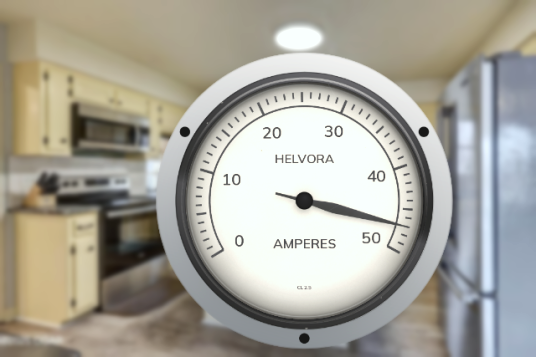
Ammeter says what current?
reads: 47 A
